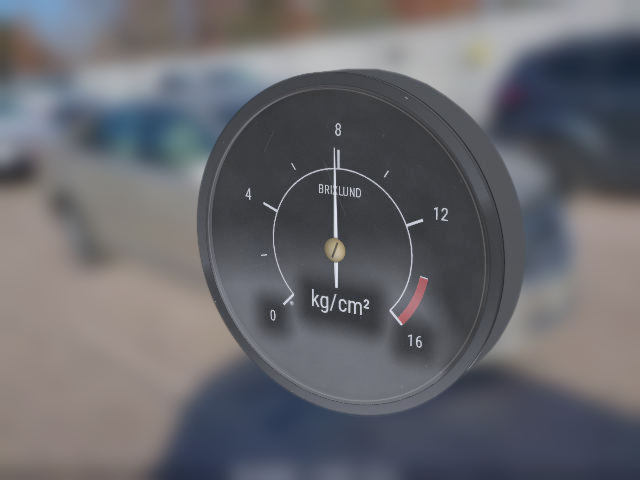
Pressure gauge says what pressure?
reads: 8 kg/cm²
